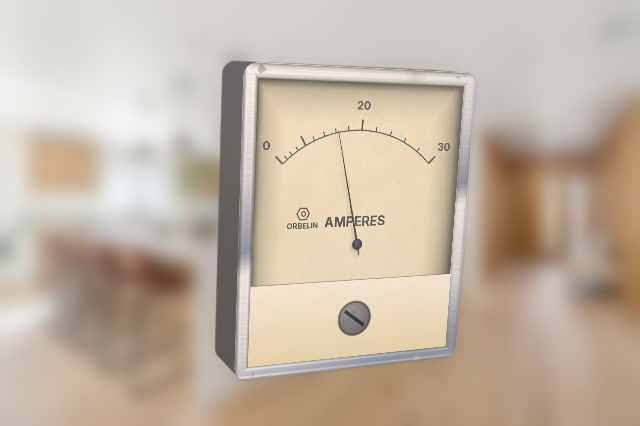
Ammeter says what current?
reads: 16 A
